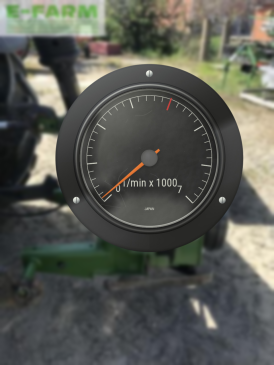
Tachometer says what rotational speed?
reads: 100 rpm
